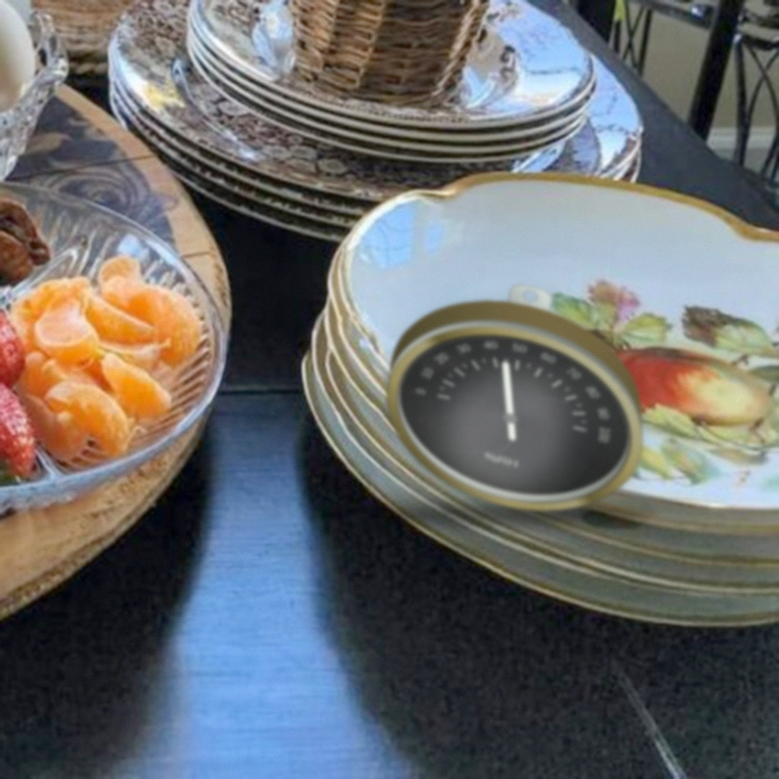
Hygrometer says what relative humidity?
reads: 45 %
